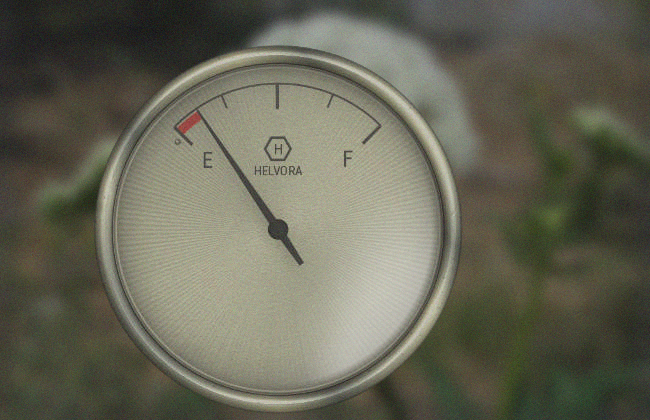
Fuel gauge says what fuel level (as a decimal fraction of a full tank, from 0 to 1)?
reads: 0.125
